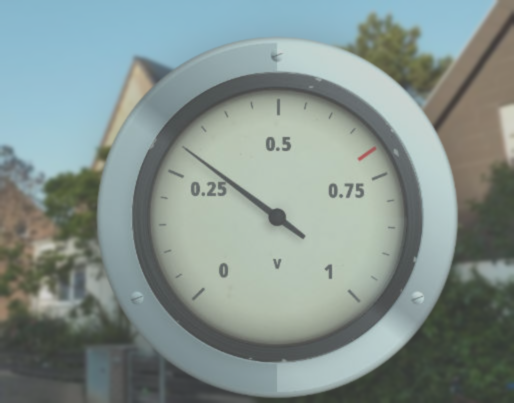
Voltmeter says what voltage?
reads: 0.3 V
